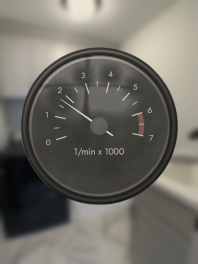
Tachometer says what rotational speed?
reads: 1750 rpm
